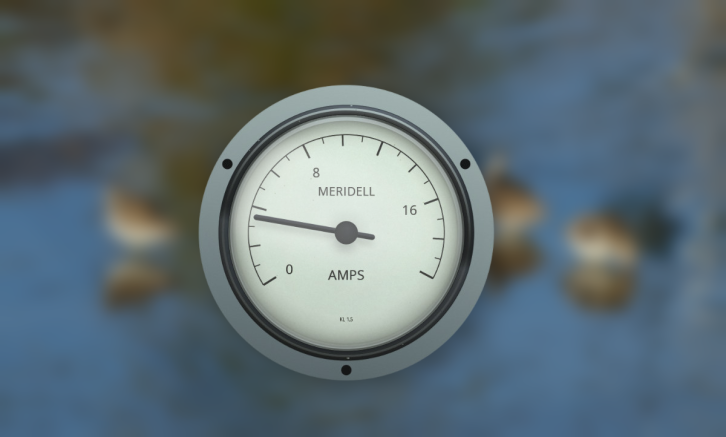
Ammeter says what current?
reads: 3.5 A
